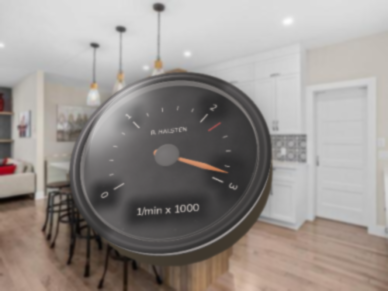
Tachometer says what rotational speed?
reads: 2900 rpm
